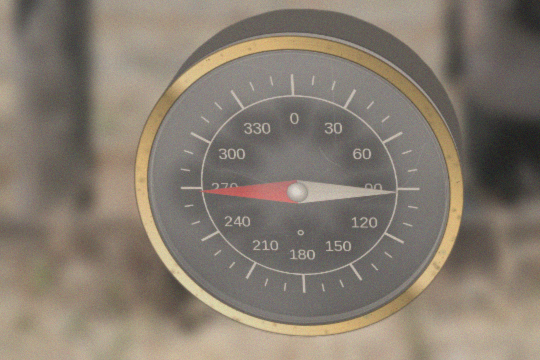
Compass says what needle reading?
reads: 270 °
